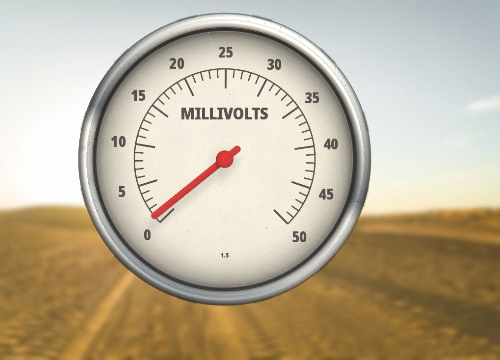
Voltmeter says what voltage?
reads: 1 mV
